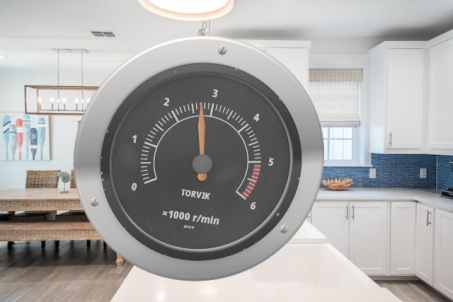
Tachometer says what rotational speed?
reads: 2700 rpm
